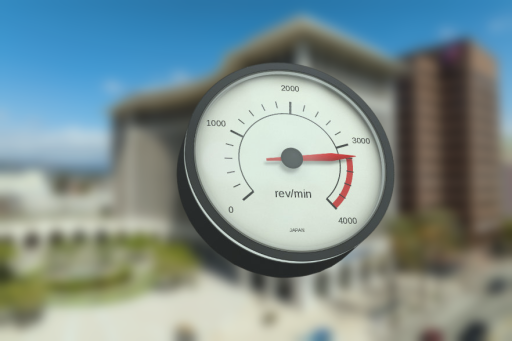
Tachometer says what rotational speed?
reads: 3200 rpm
